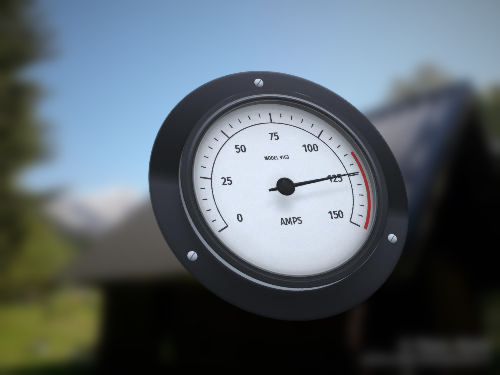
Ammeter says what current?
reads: 125 A
